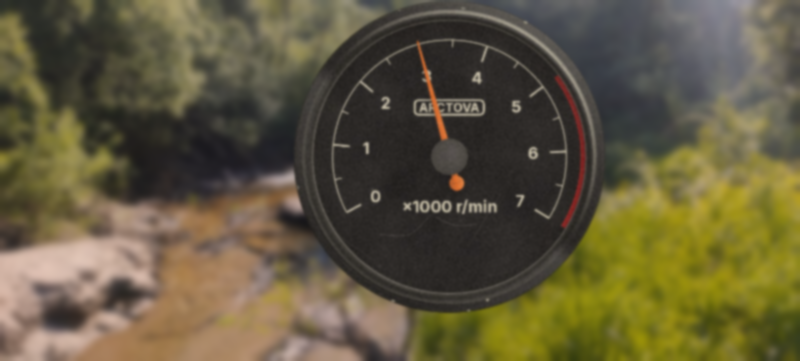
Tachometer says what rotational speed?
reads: 3000 rpm
